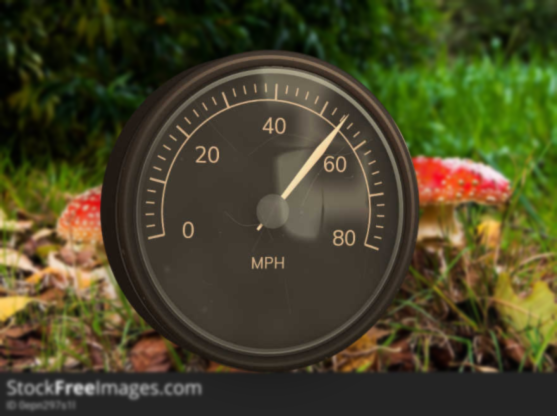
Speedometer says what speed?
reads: 54 mph
